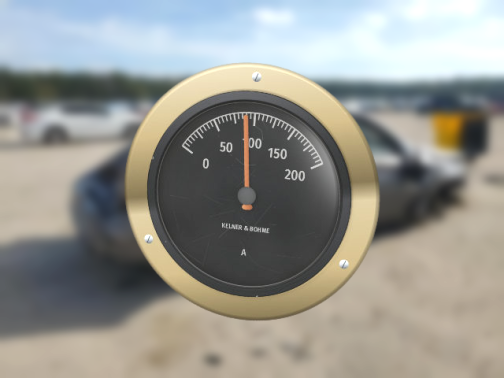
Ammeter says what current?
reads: 90 A
